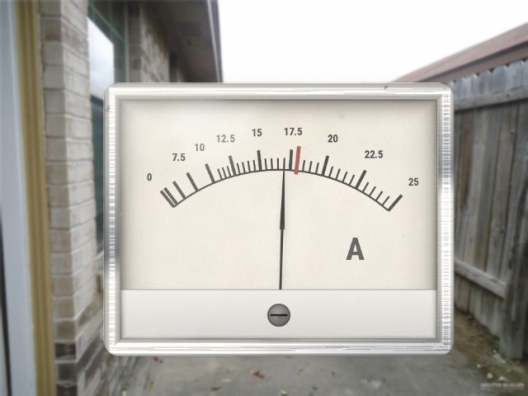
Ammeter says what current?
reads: 17 A
